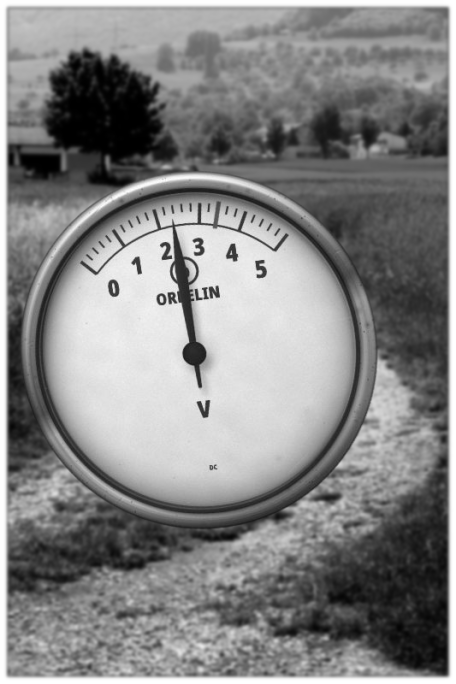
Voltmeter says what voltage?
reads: 2.4 V
